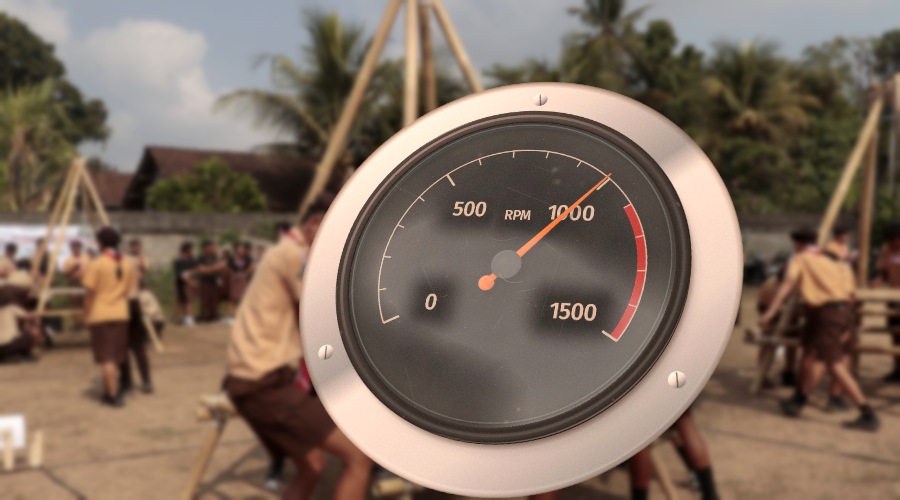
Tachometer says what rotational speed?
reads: 1000 rpm
